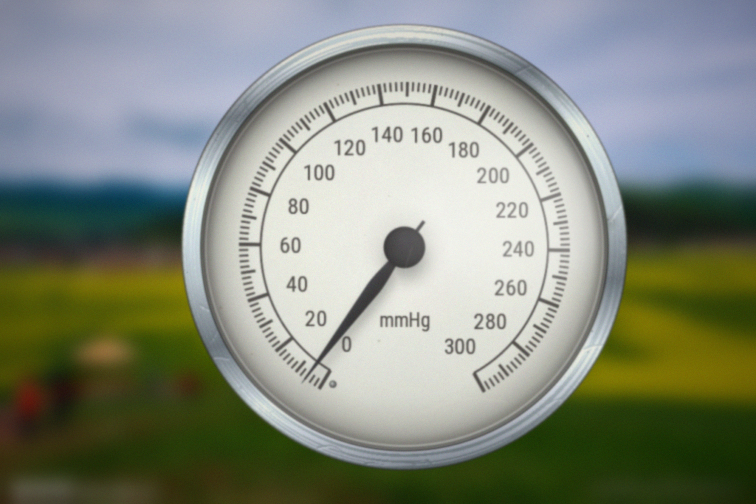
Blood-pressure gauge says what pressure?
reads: 6 mmHg
